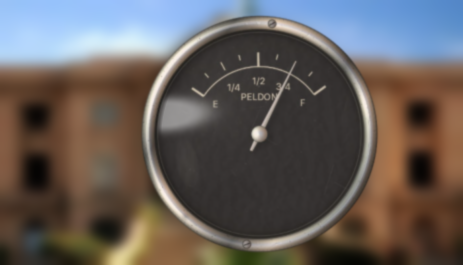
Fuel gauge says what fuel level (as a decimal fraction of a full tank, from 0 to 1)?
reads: 0.75
